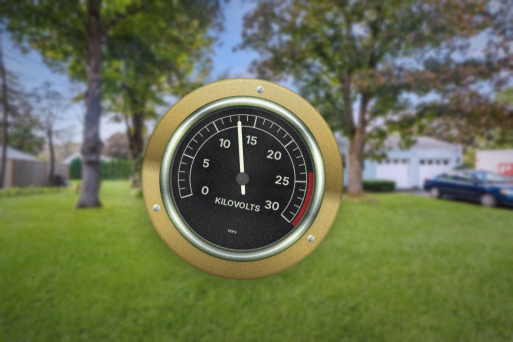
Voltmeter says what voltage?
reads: 13 kV
